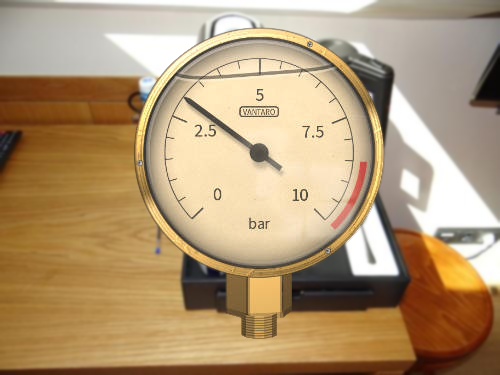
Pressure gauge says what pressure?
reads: 3 bar
